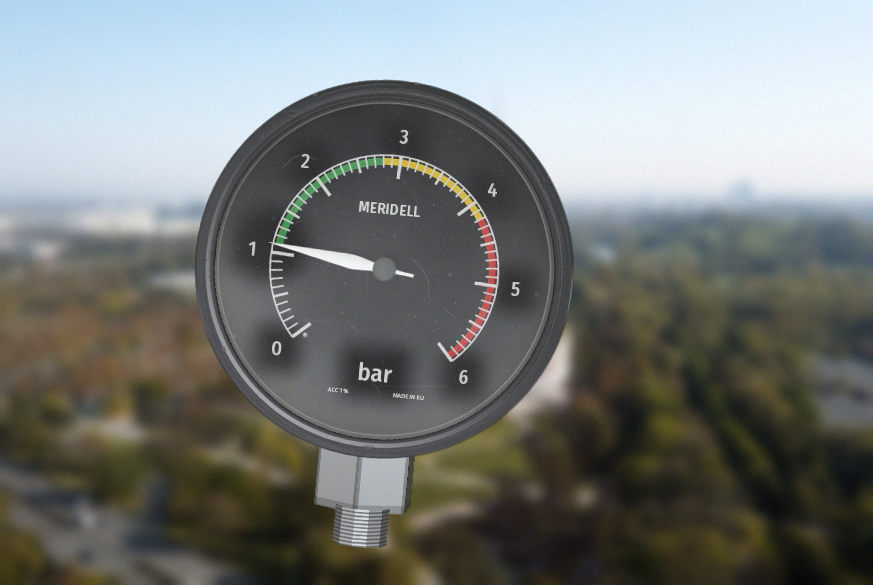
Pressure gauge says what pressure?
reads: 1.1 bar
